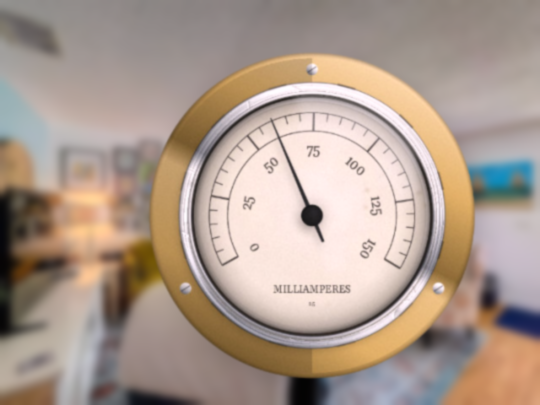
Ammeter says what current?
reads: 60 mA
